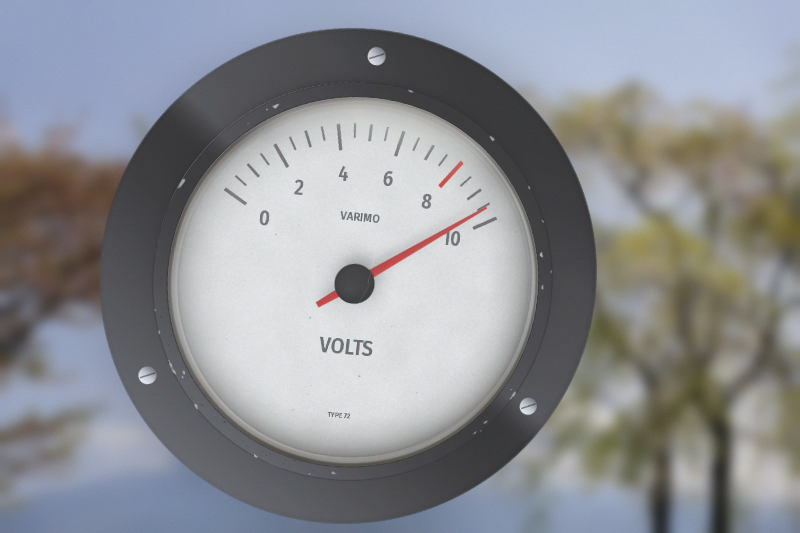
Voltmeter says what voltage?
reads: 9.5 V
